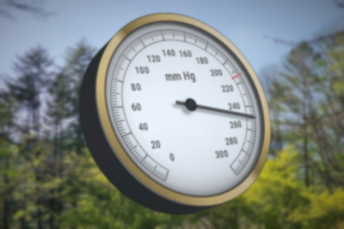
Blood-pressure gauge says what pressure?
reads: 250 mmHg
